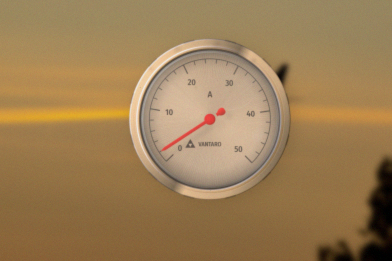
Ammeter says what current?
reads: 2 A
